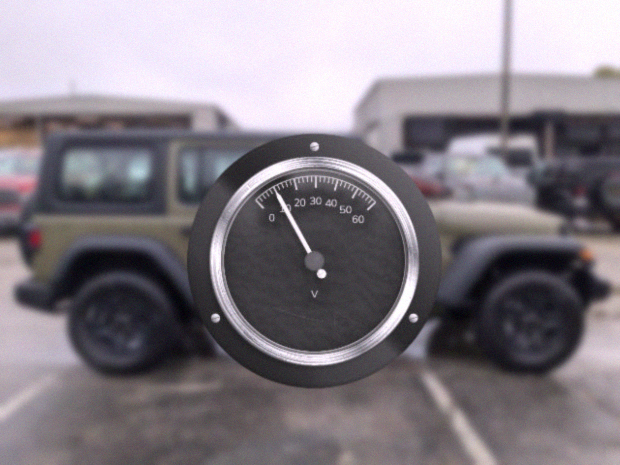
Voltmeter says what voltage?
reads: 10 V
